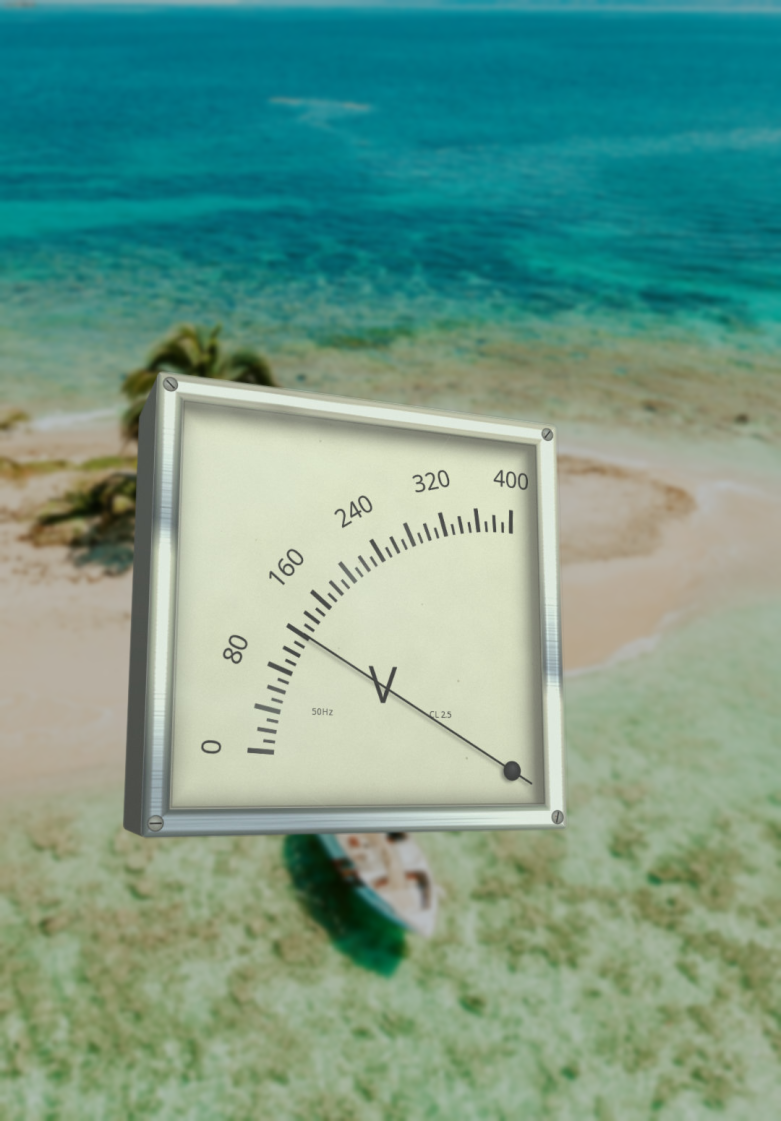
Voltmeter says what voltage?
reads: 120 V
